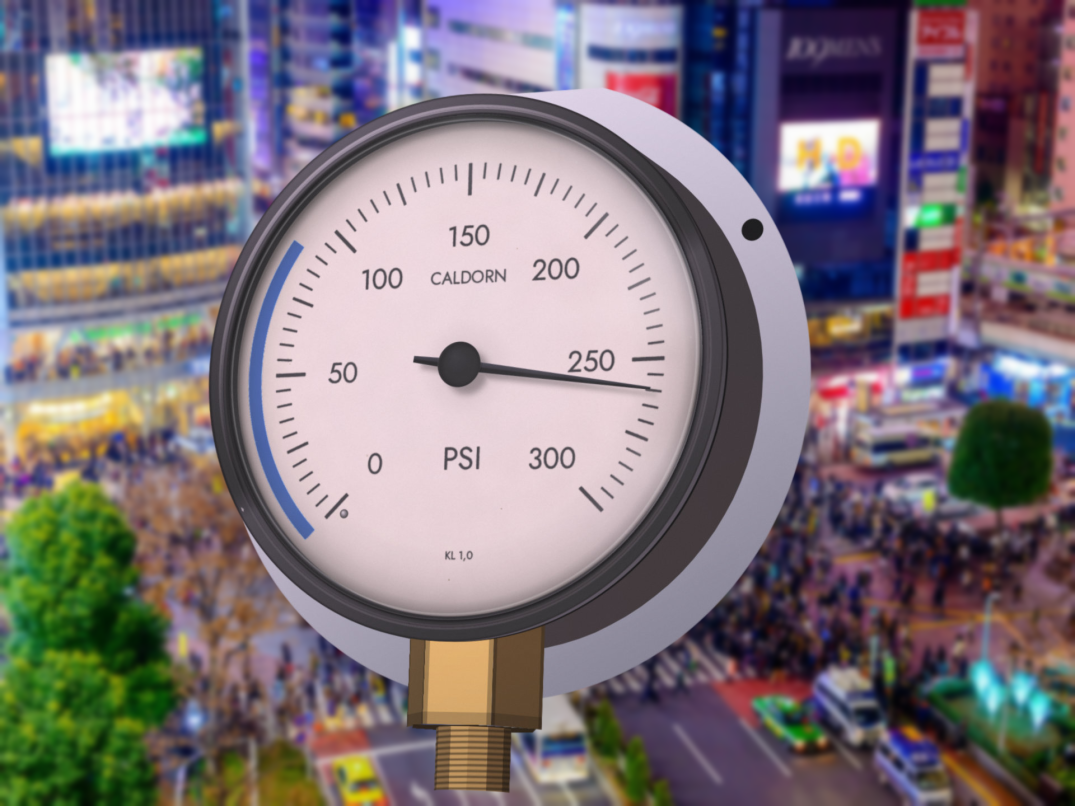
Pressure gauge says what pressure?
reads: 260 psi
